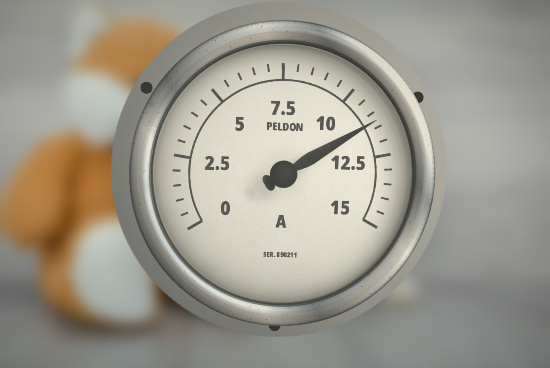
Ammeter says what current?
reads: 11.25 A
